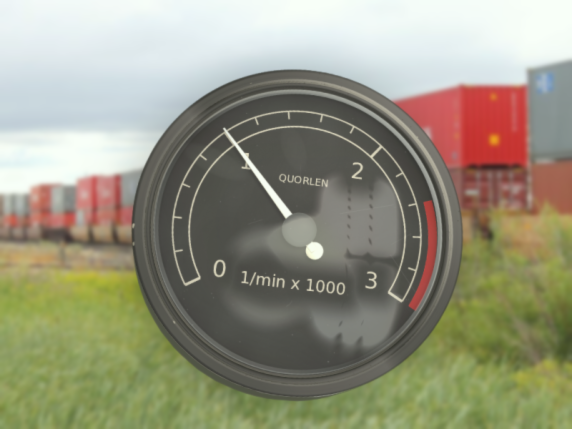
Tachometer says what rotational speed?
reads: 1000 rpm
